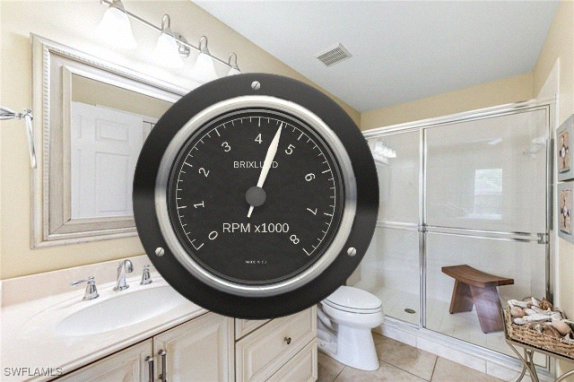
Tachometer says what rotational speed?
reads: 4500 rpm
